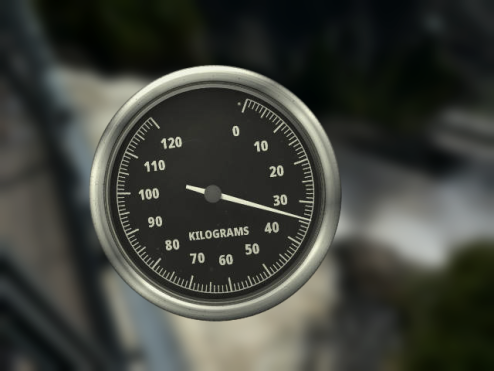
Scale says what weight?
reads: 34 kg
